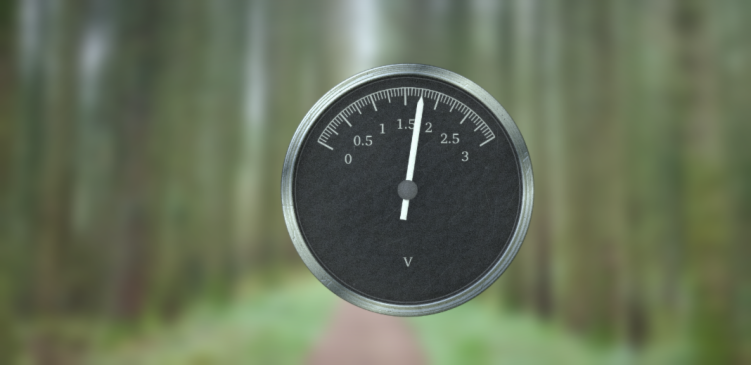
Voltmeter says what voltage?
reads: 1.75 V
